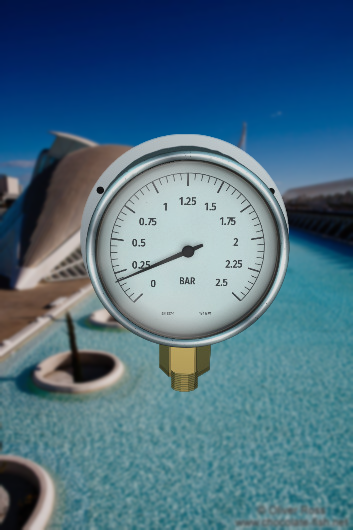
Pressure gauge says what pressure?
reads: 0.2 bar
